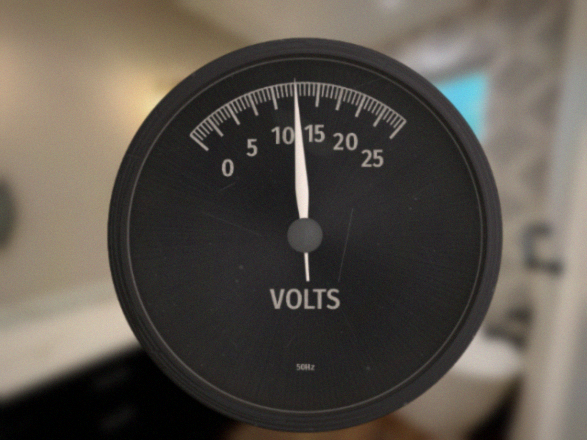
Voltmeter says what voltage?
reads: 12.5 V
